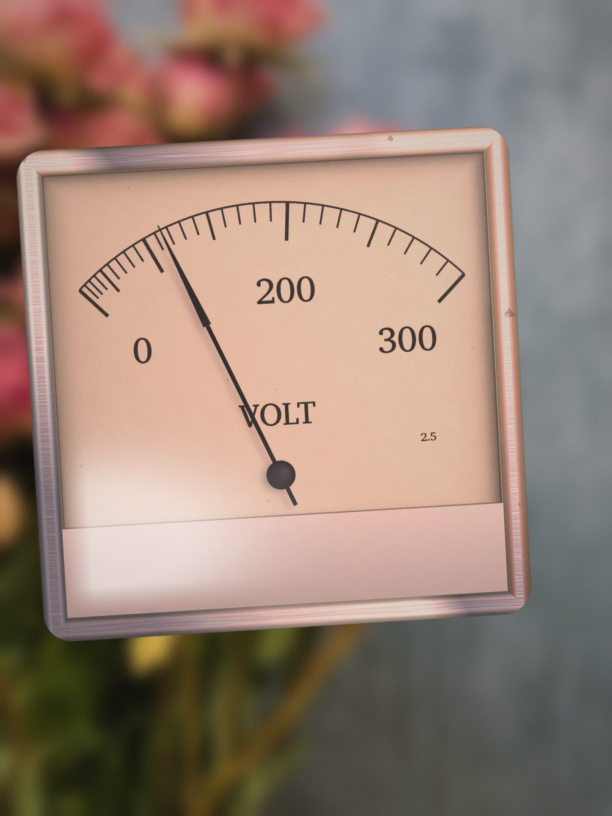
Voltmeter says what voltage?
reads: 115 V
